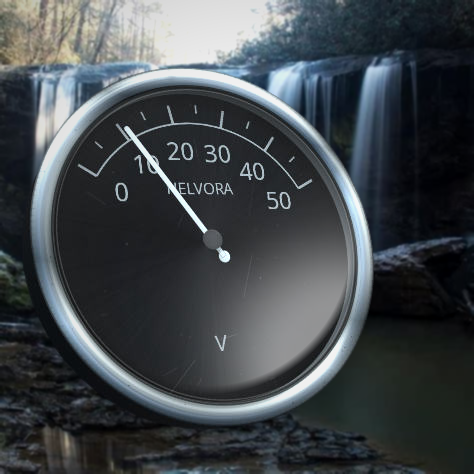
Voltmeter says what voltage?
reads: 10 V
